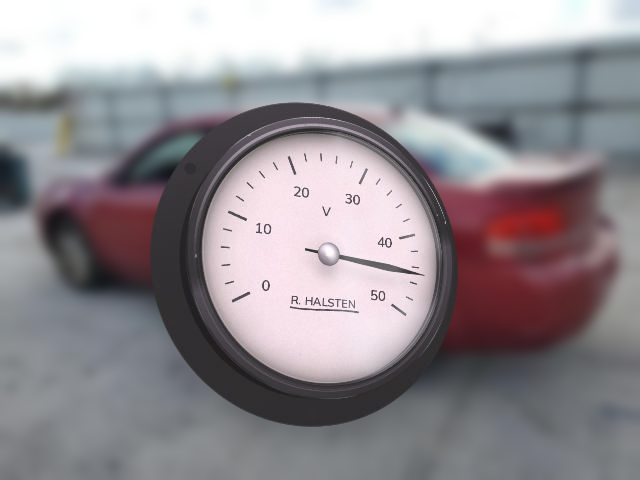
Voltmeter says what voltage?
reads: 45 V
